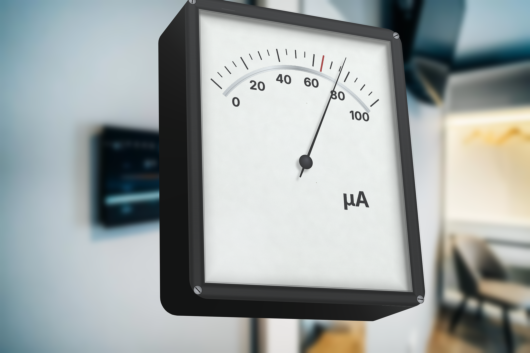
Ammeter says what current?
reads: 75 µA
